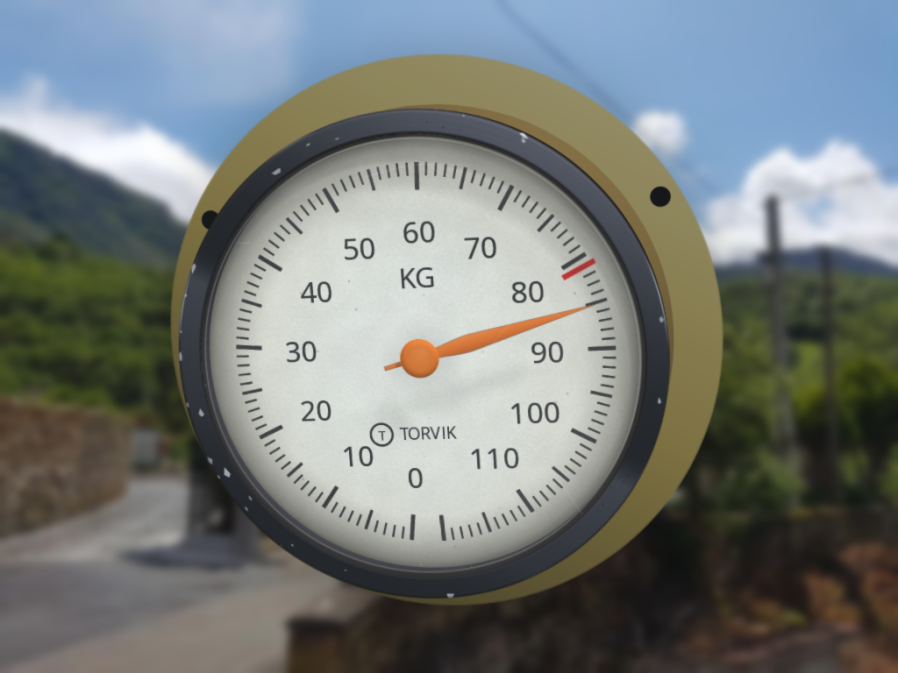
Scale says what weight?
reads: 85 kg
